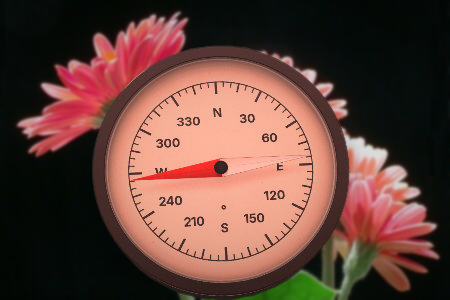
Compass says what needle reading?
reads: 265 °
